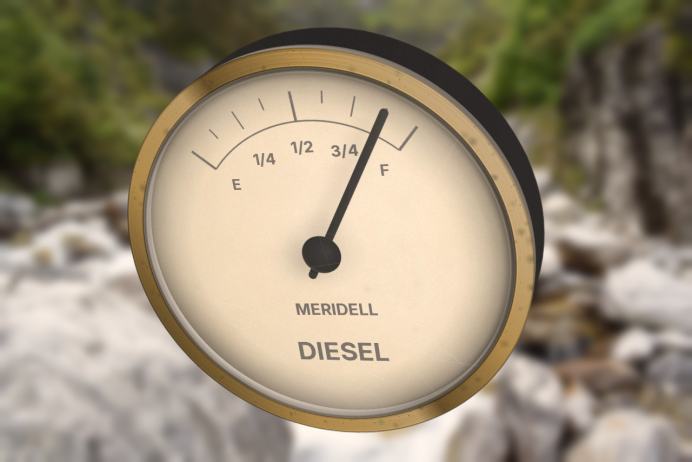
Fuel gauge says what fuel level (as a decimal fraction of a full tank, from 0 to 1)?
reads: 0.875
